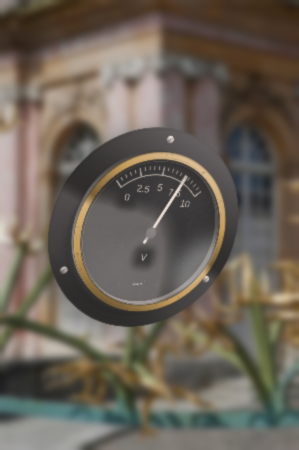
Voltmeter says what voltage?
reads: 7.5 V
